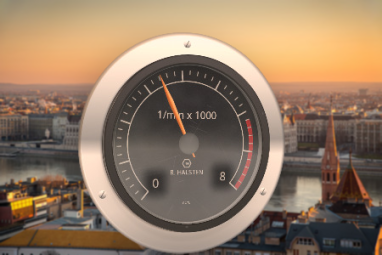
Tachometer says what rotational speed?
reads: 3400 rpm
